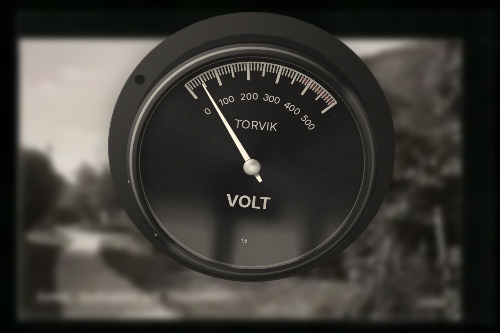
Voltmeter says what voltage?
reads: 50 V
